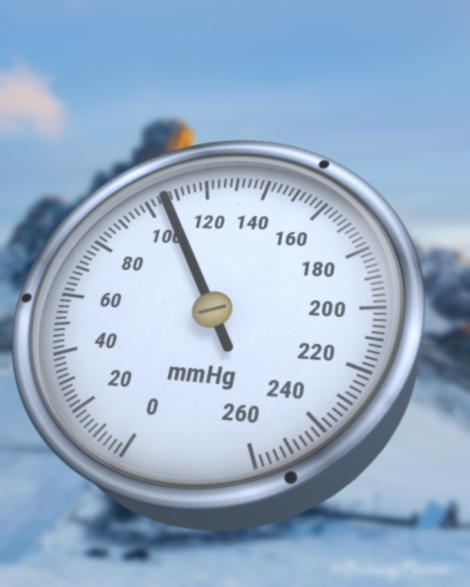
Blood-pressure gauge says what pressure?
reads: 106 mmHg
